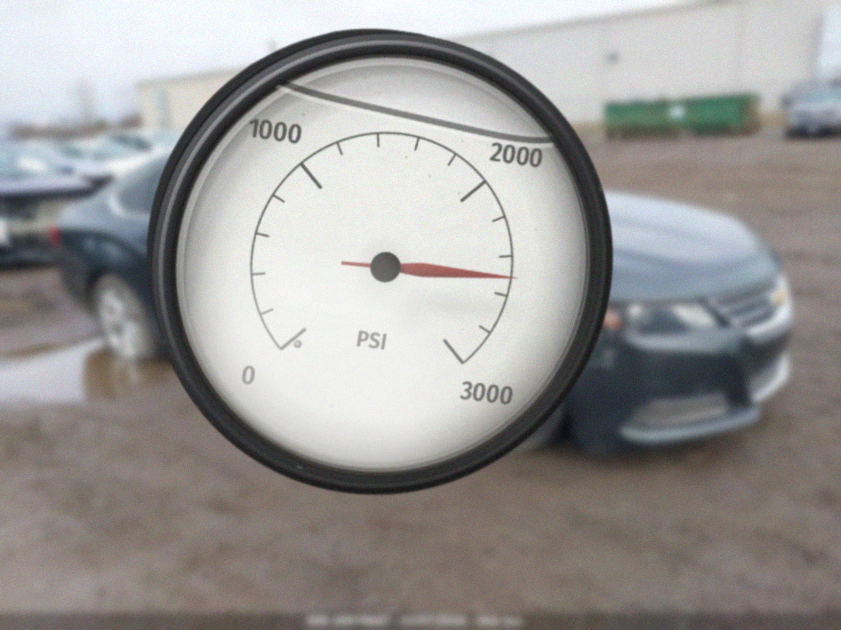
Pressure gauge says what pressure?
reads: 2500 psi
